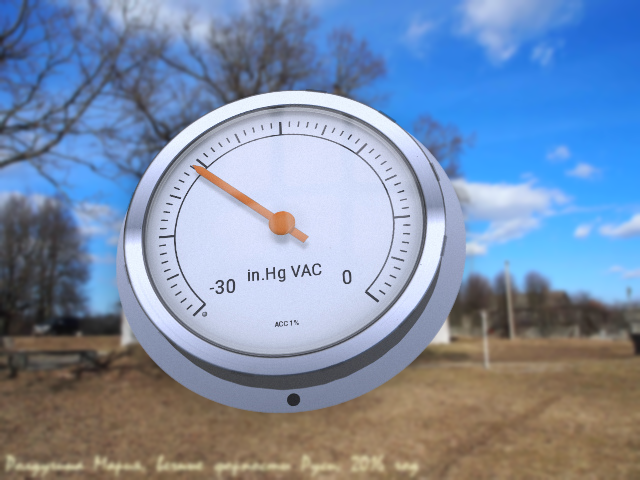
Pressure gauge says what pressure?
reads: -20.5 inHg
